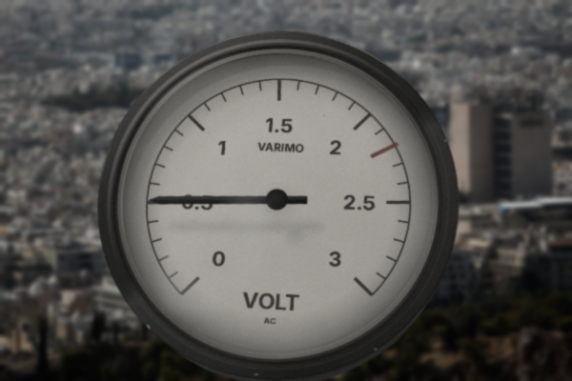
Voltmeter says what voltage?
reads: 0.5 V
